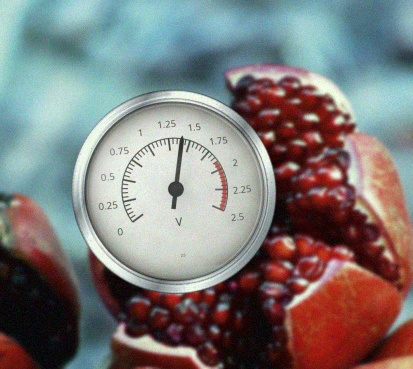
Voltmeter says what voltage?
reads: 1.4 V
